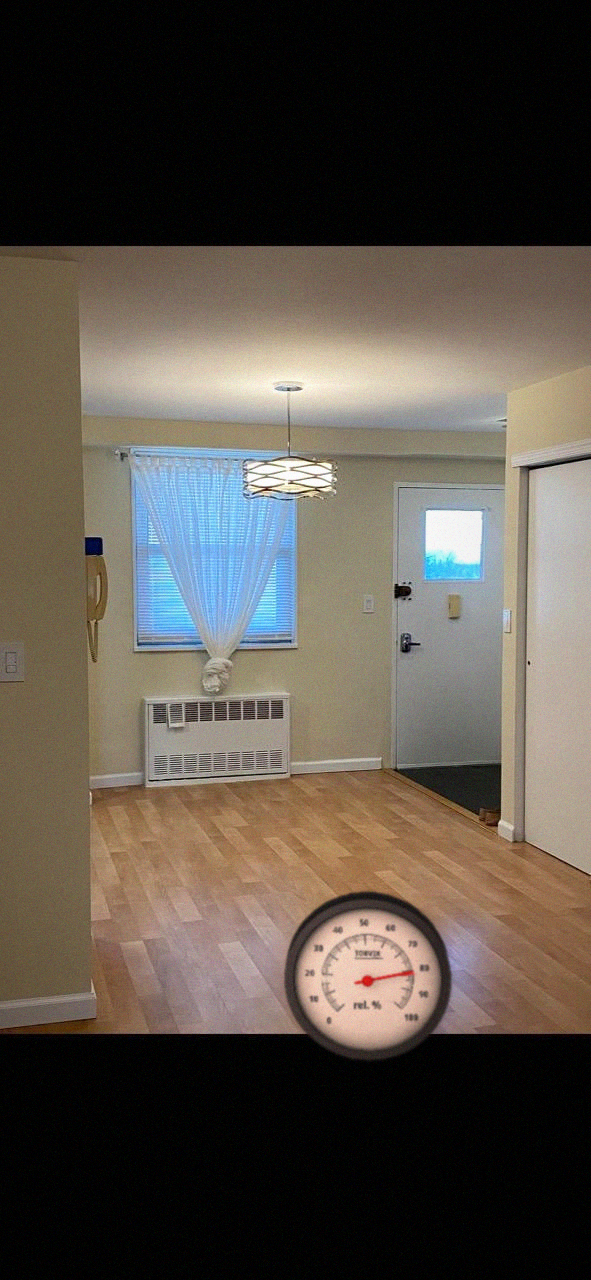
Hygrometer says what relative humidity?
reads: 80 %
